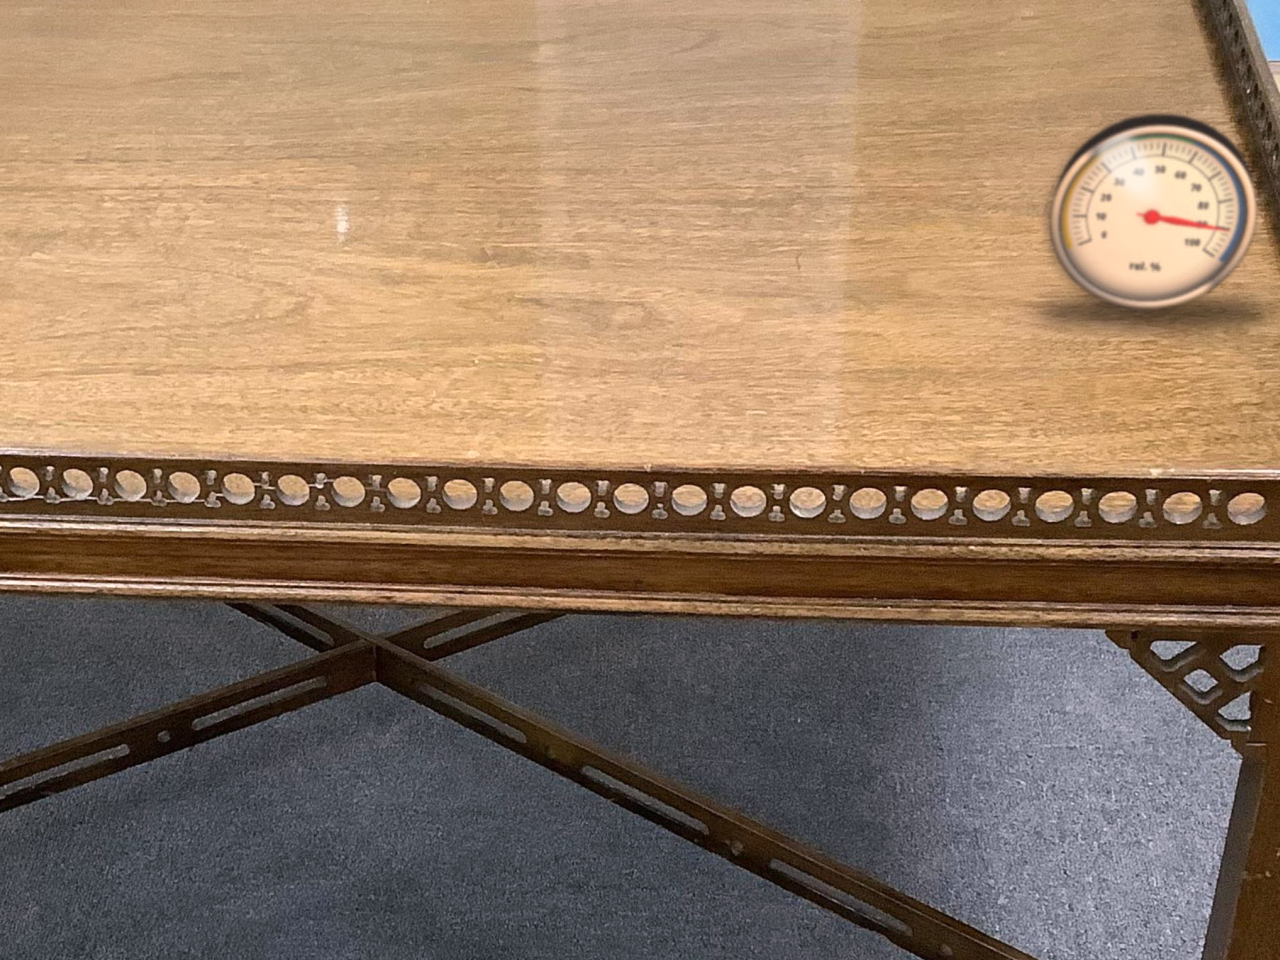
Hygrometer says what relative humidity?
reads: 90 %
